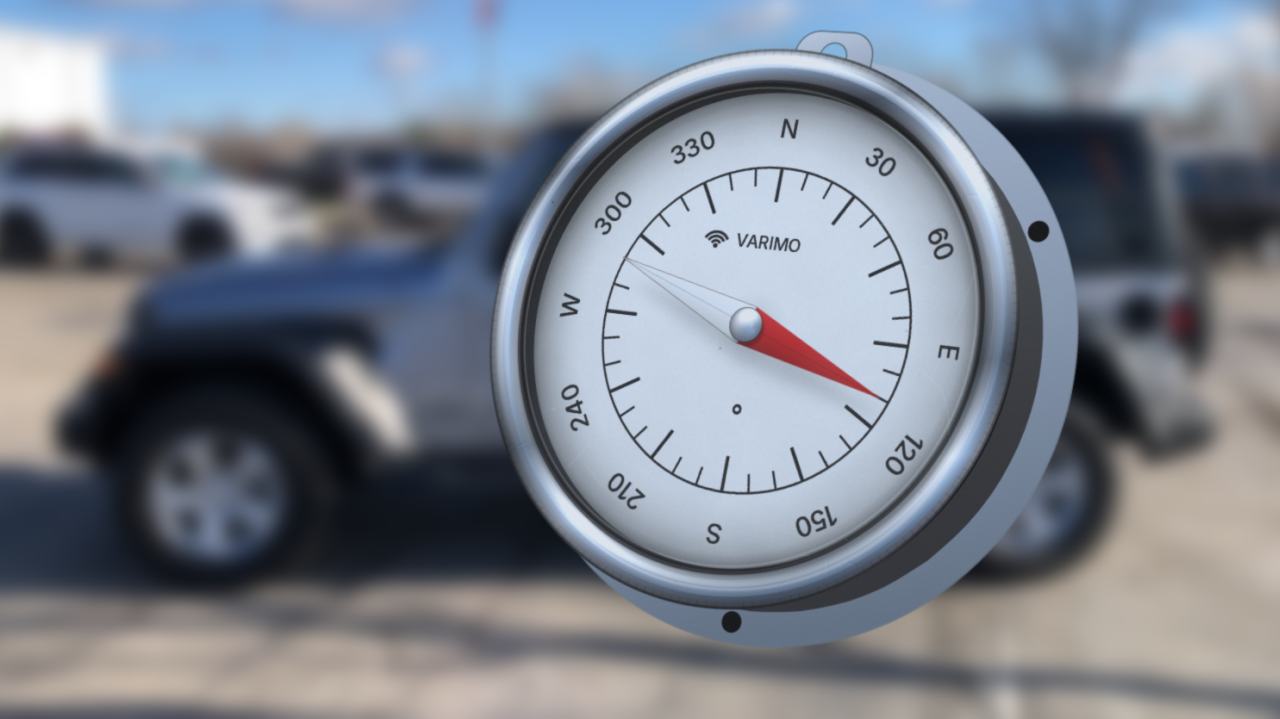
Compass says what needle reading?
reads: 110 °
